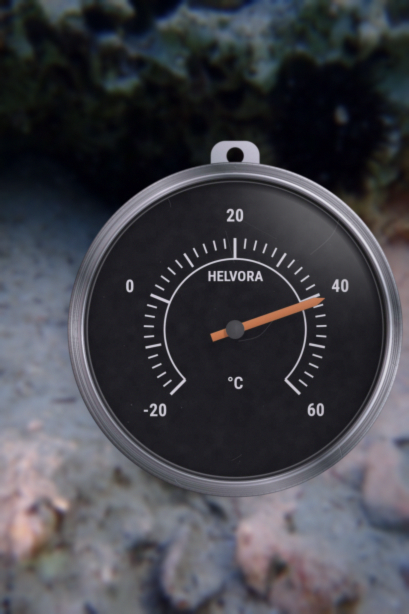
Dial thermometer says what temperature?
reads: 41 °C
